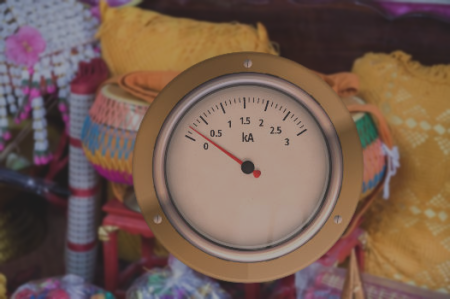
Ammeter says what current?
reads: 0.2 kA
